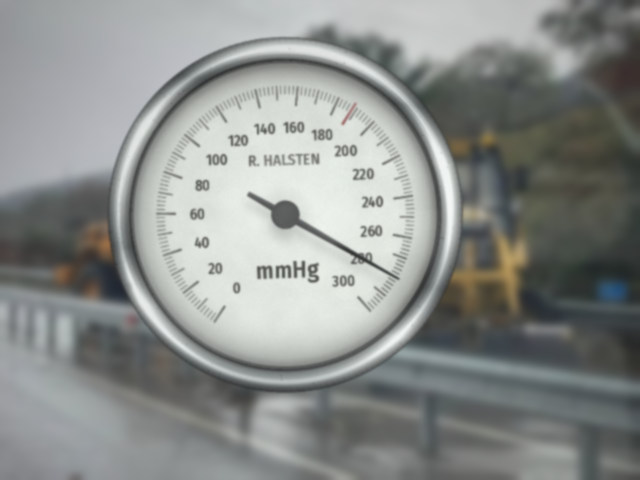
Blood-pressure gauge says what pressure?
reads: 280 mmHg
